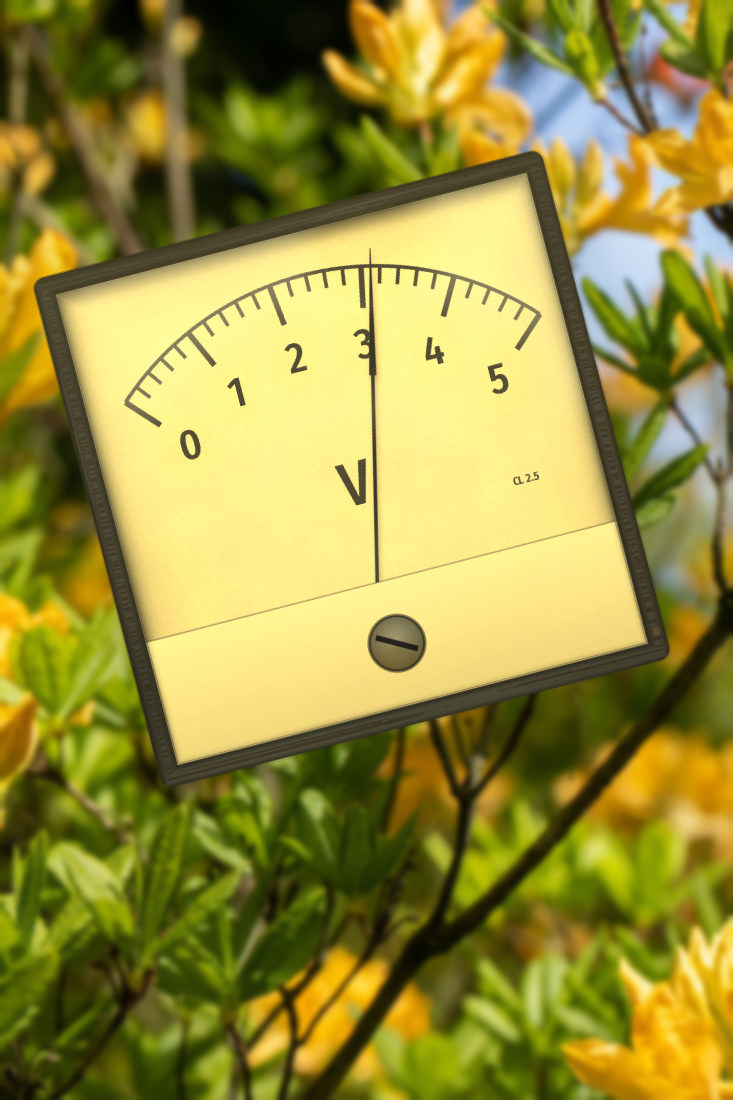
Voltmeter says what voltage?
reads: 3.1 V
